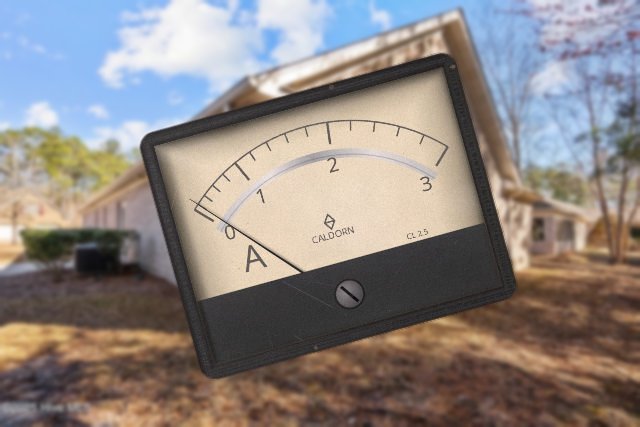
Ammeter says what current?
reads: 0.2 A
